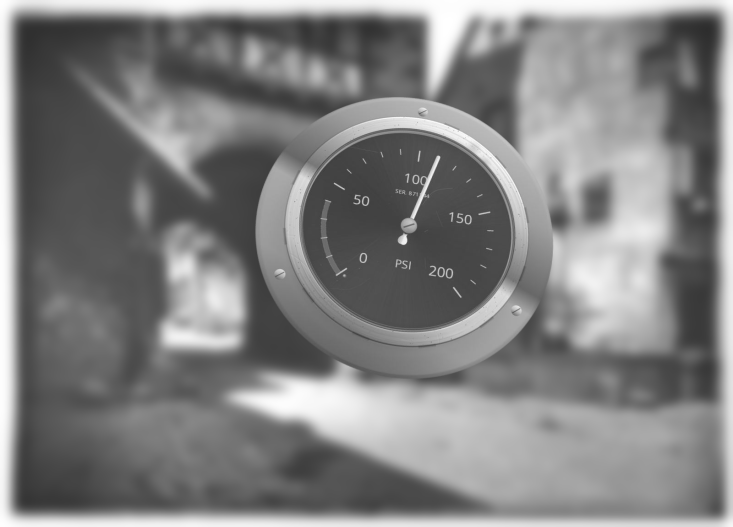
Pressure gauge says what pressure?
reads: 110 psi
